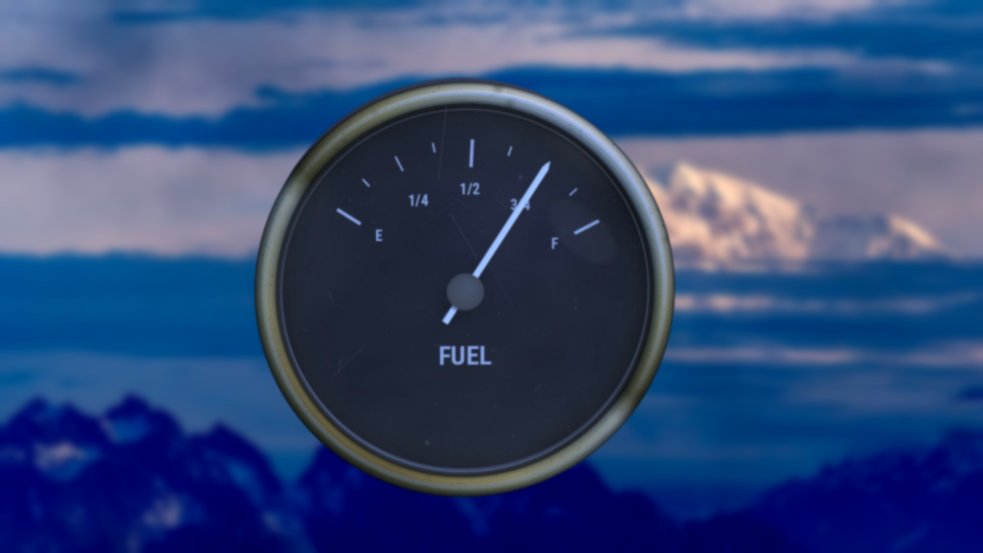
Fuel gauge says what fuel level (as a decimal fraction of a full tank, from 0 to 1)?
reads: 0.75
